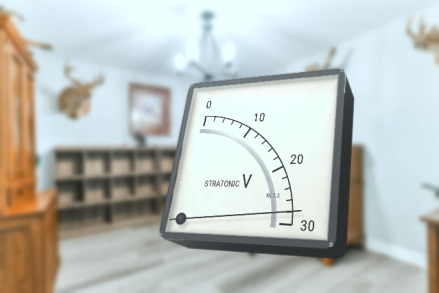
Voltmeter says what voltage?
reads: 28 V
